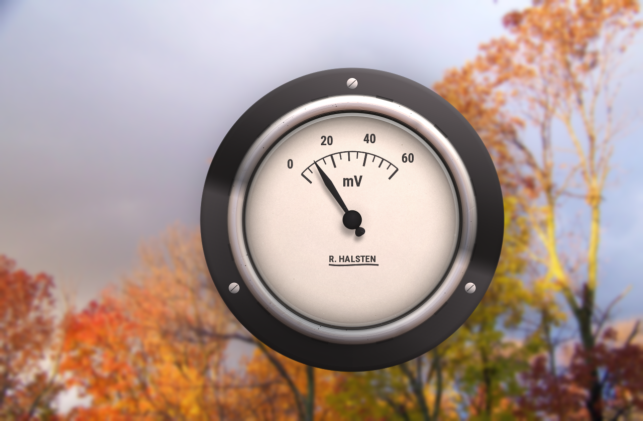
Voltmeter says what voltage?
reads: 10 mV
